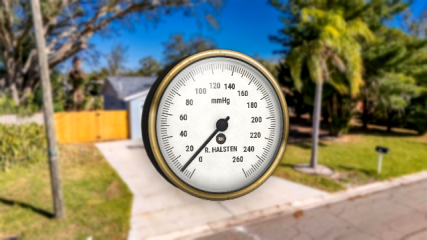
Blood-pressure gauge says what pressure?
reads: 10 mmHg
